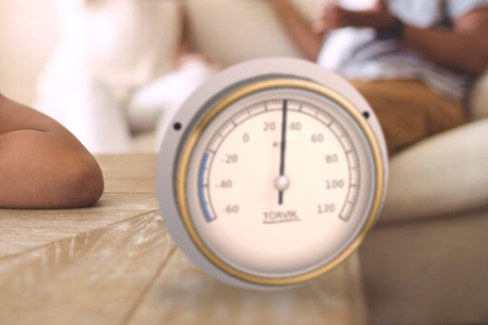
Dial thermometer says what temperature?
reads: 30 °F
